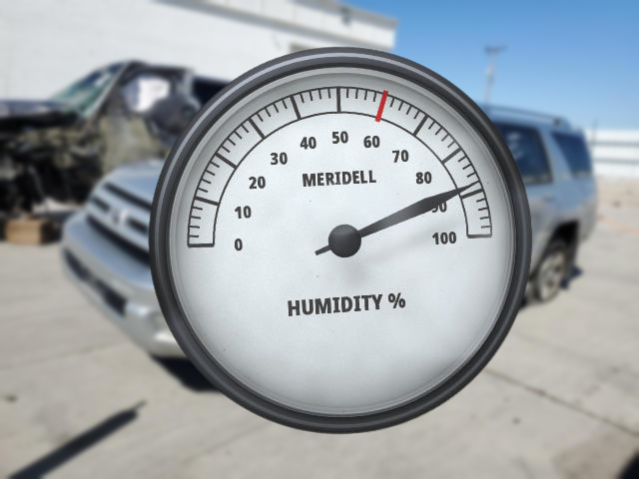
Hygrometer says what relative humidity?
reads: 88 %
